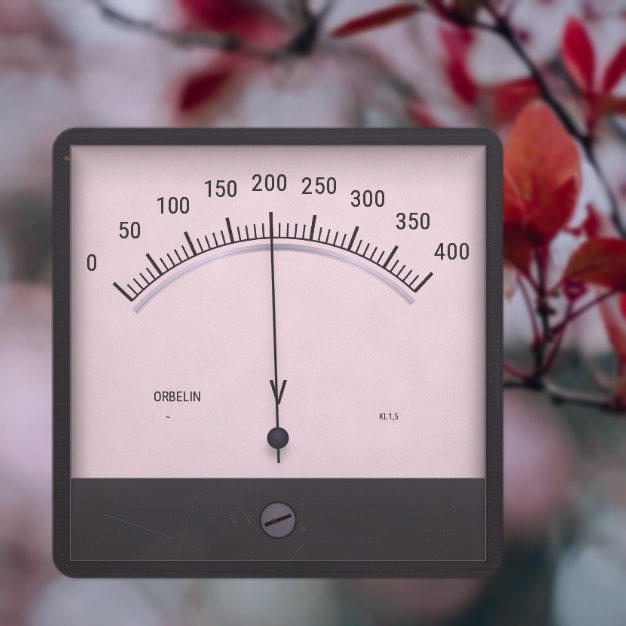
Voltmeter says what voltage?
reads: 200 V
